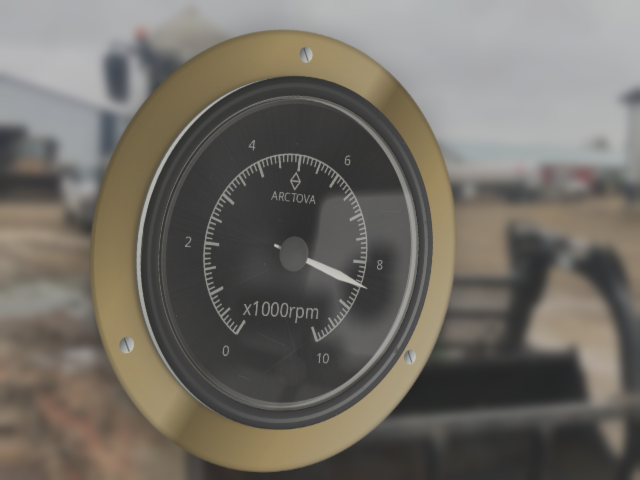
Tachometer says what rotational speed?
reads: 8500 rpm
